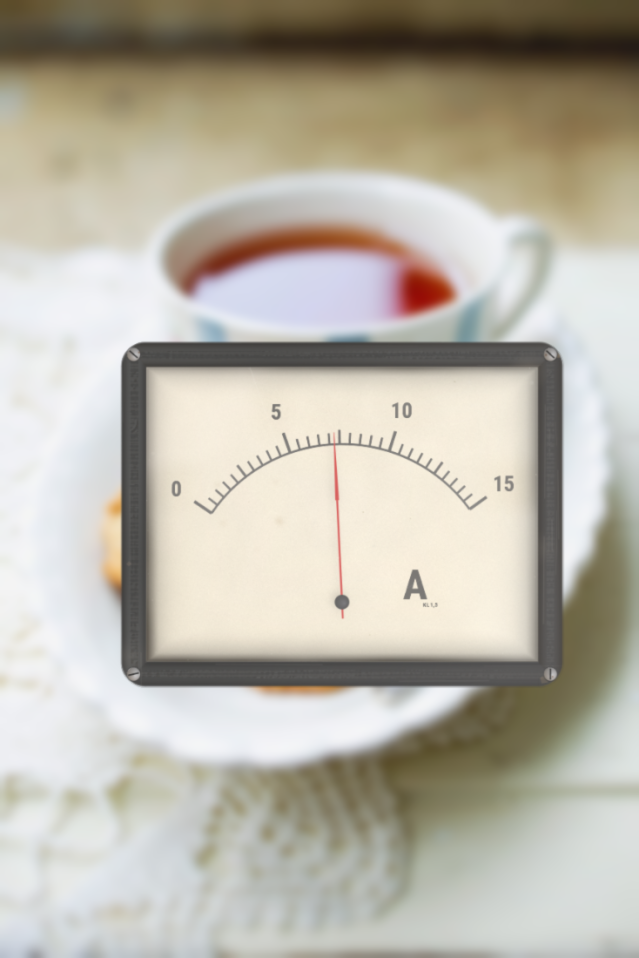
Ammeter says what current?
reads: 7.25 A
